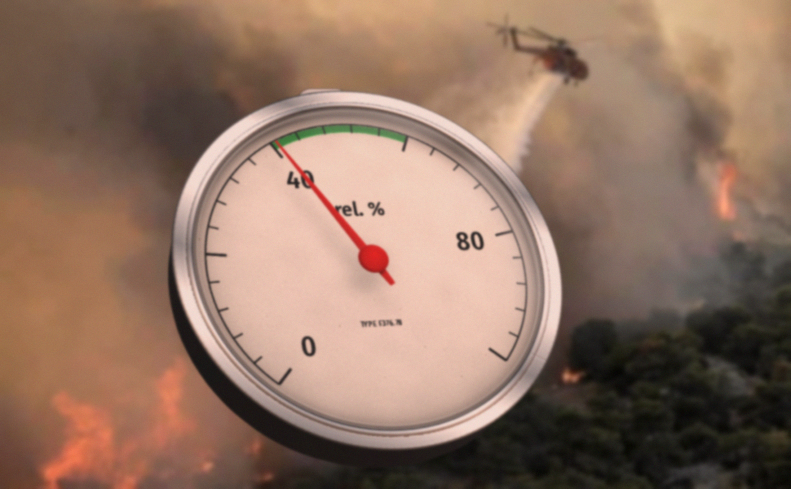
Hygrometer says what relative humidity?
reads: 40 %
